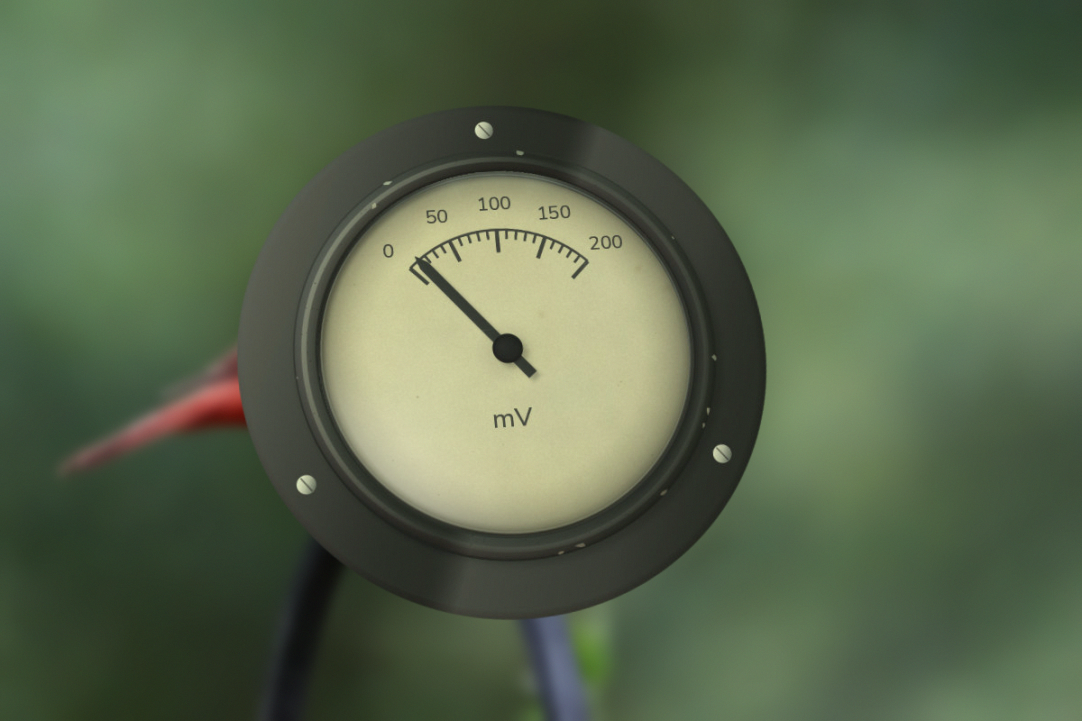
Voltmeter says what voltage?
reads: 10 mV
